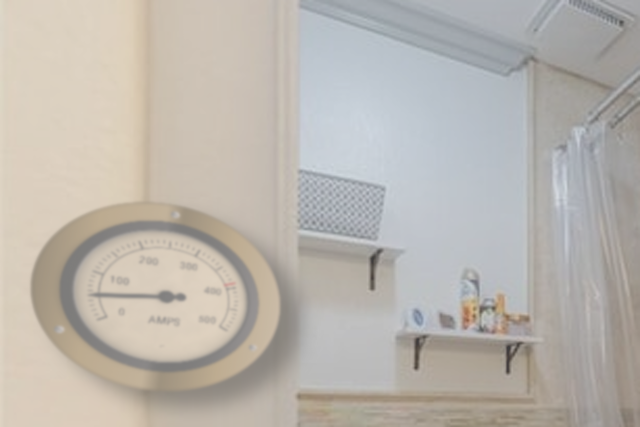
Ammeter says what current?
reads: 50 A
